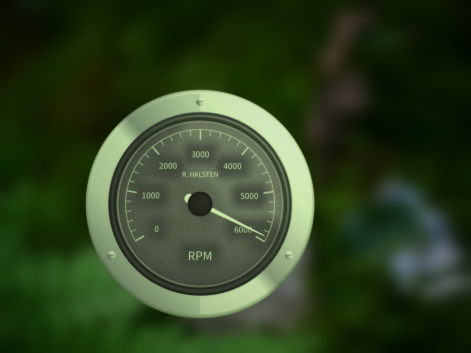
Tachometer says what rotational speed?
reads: 5900 rpm
